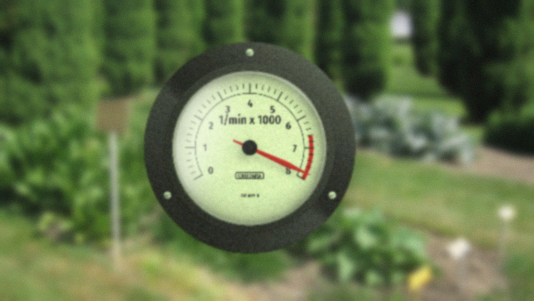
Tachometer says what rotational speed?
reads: 7800 rpm
